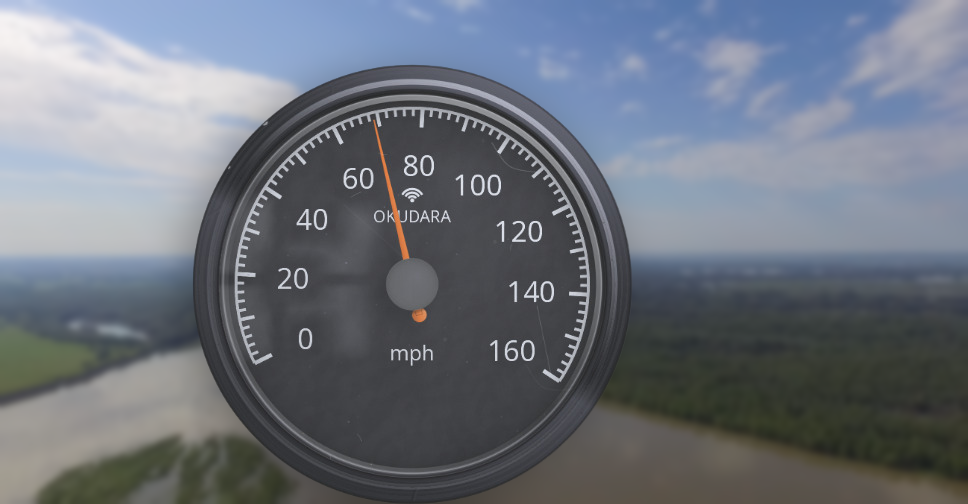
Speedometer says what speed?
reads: 69 mph
